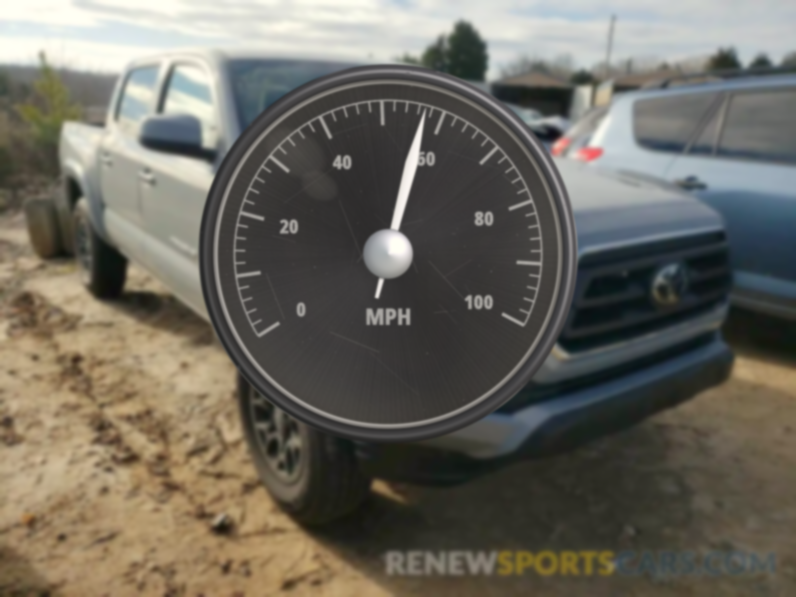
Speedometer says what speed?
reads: 57 mph
